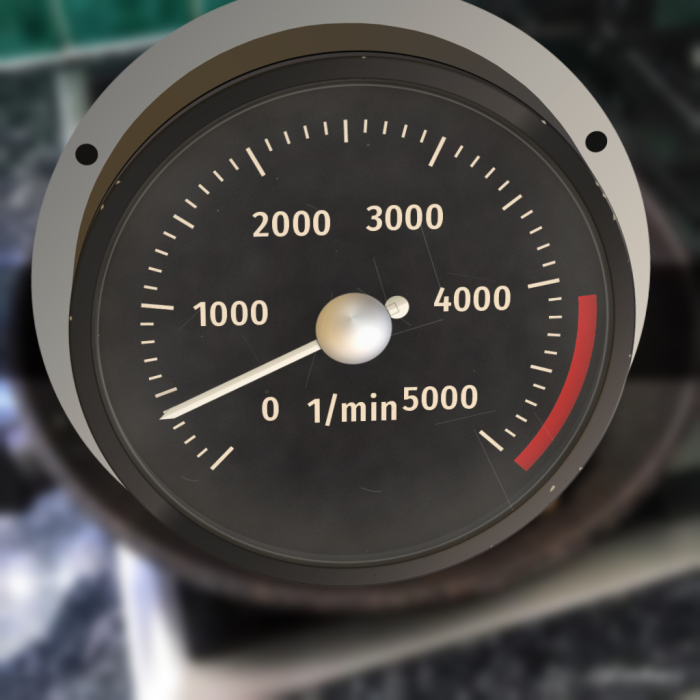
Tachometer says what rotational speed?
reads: 400 rpm
